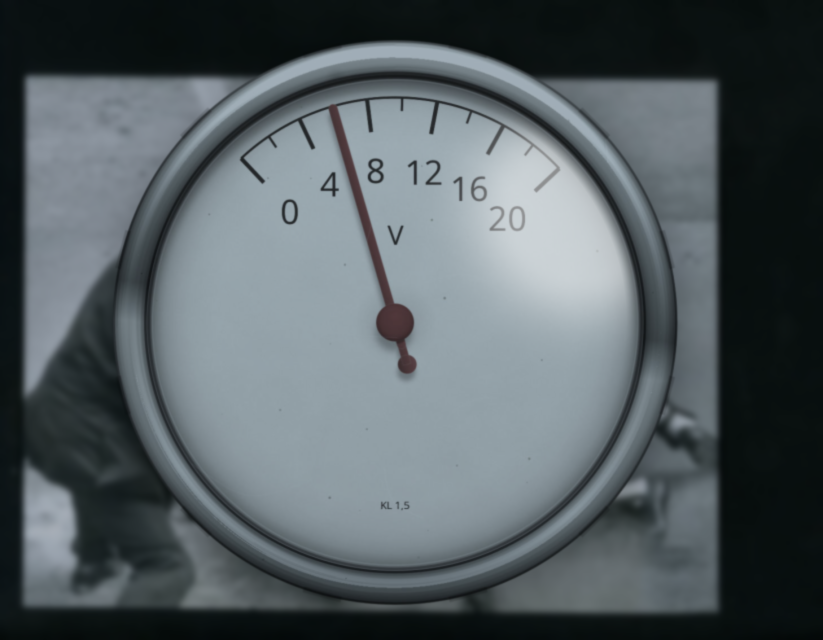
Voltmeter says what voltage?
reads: 6 V
